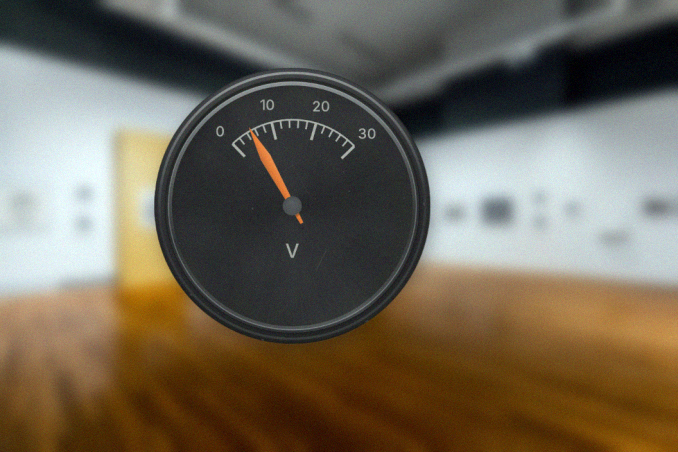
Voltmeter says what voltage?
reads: 5 V
